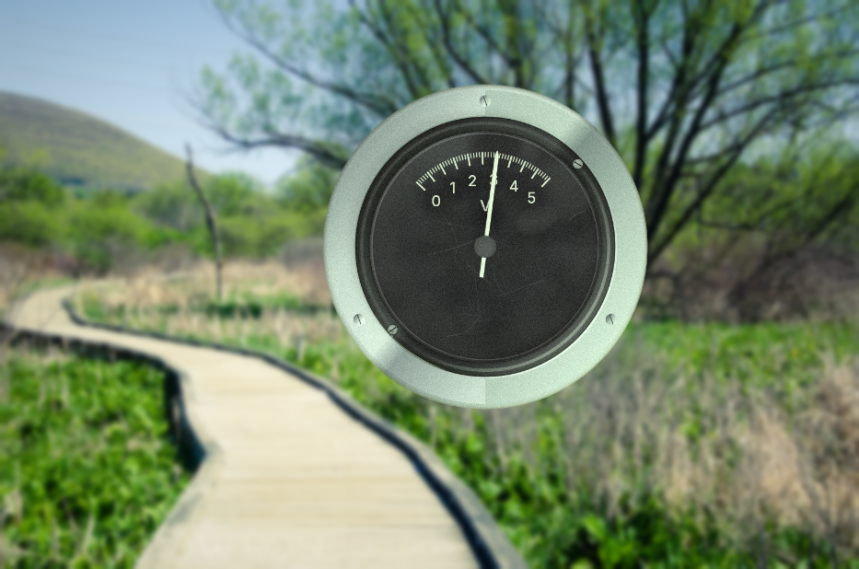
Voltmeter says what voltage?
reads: 3 V
